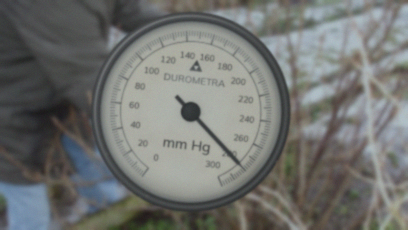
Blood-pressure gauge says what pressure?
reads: 280 mmHg
